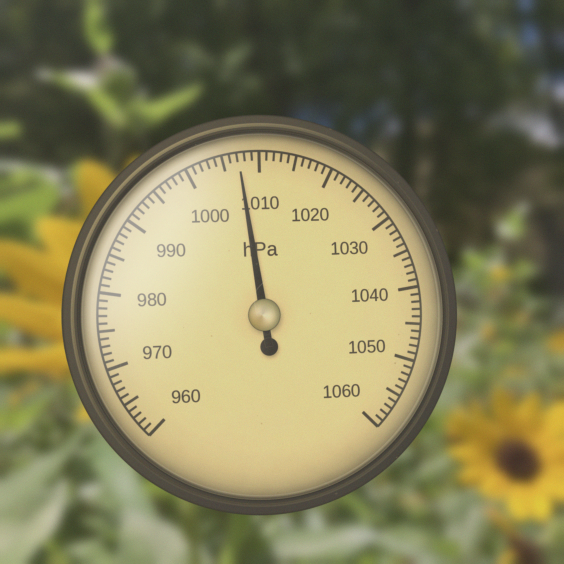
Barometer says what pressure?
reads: 1007 hPa
